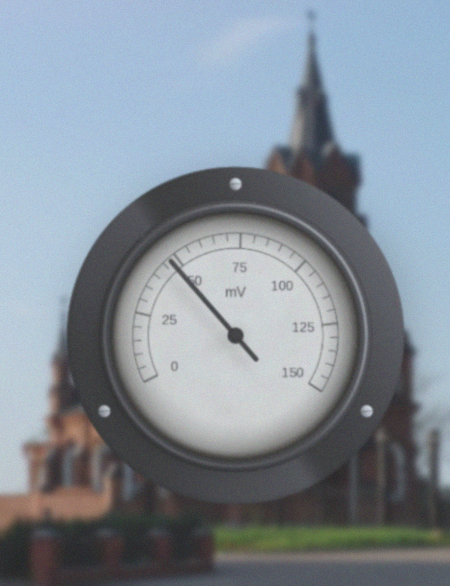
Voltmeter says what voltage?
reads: 47.5 mV
